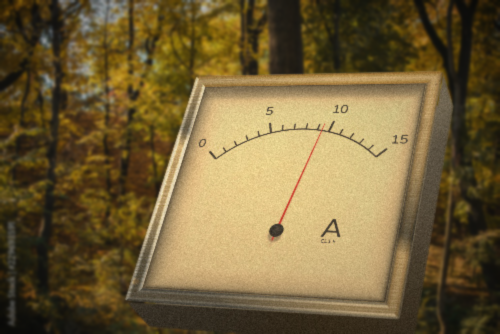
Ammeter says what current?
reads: 9.5 A
